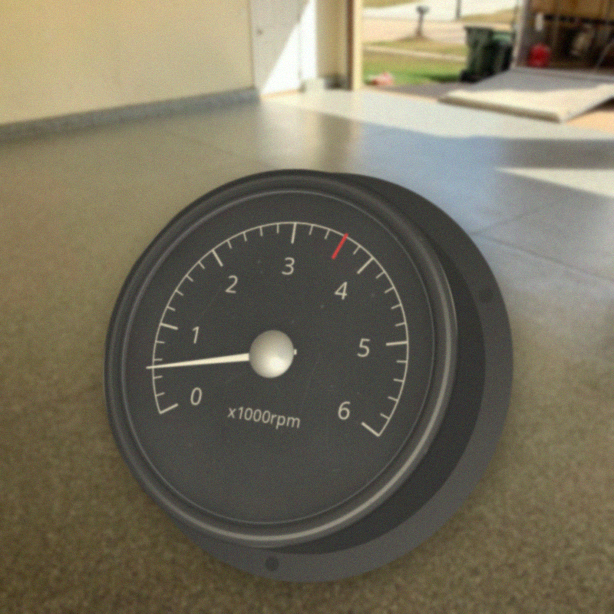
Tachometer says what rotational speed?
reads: 500 rpm
